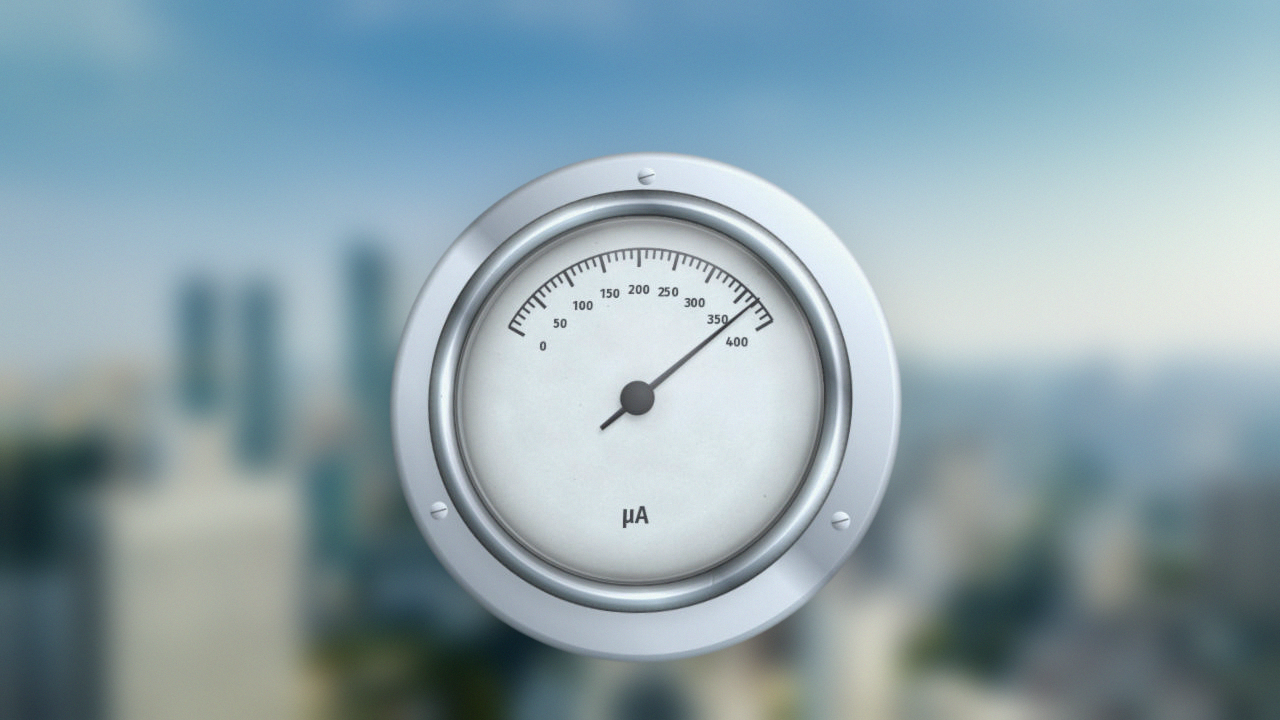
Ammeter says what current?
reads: 370 µA
